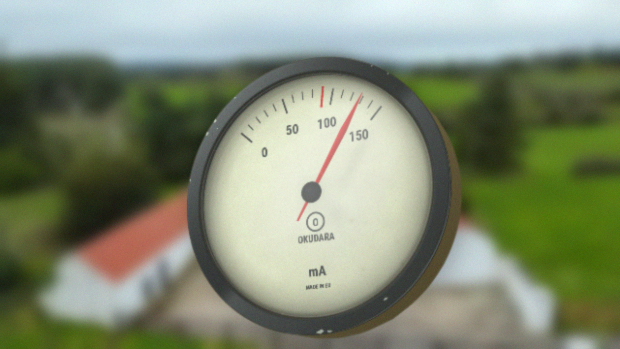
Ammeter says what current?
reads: 130 mA
